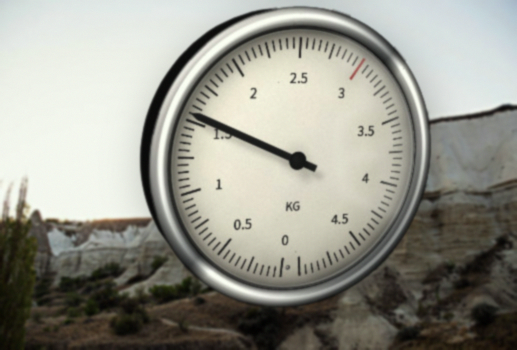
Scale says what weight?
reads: 1.55 kg
